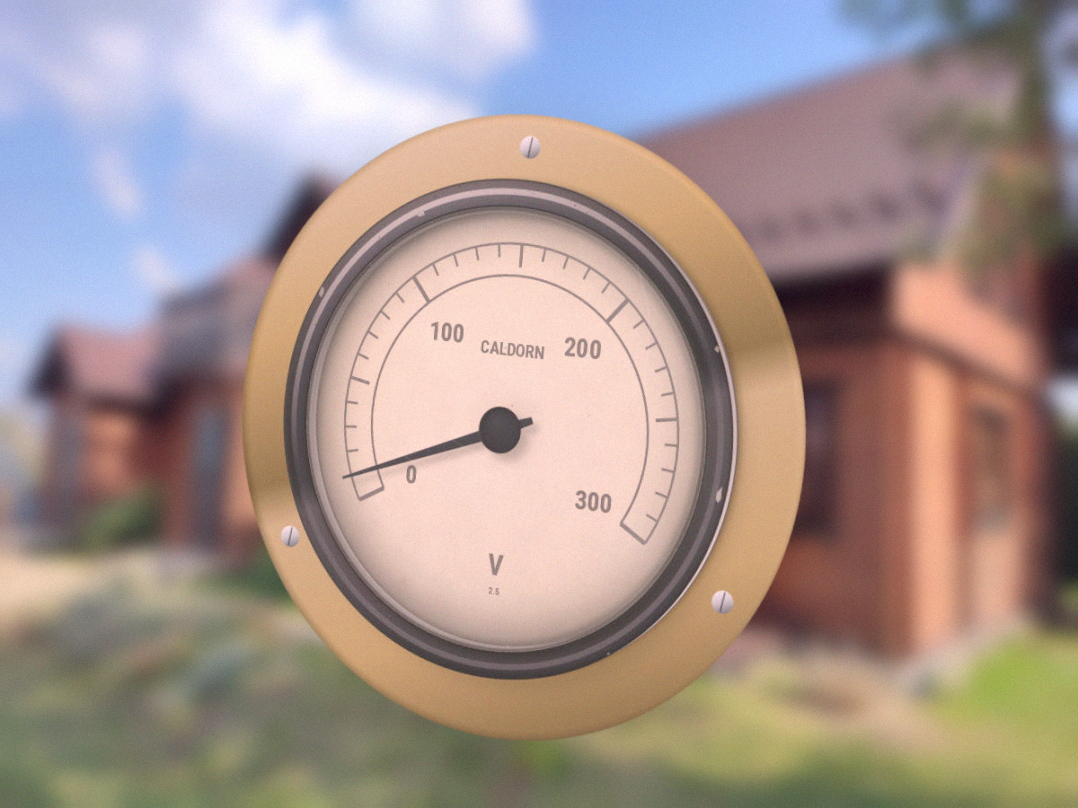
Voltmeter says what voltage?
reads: 10 V
